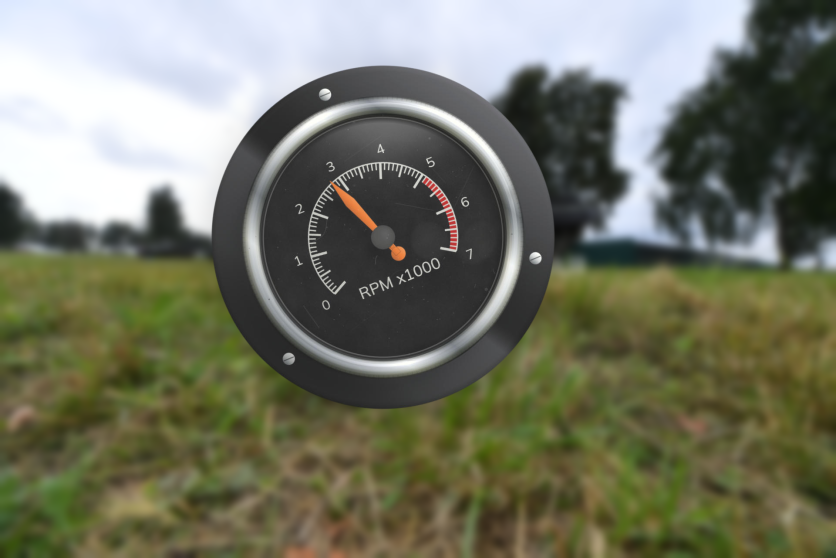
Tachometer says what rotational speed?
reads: 2800 rpm
